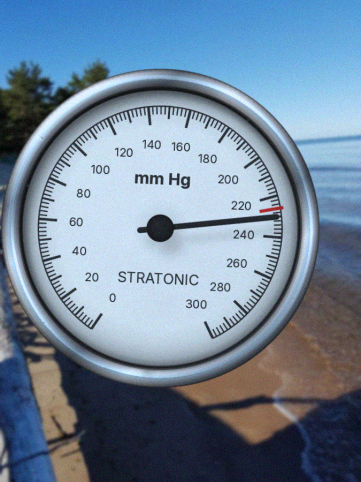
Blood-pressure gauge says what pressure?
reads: 230 mmHg
